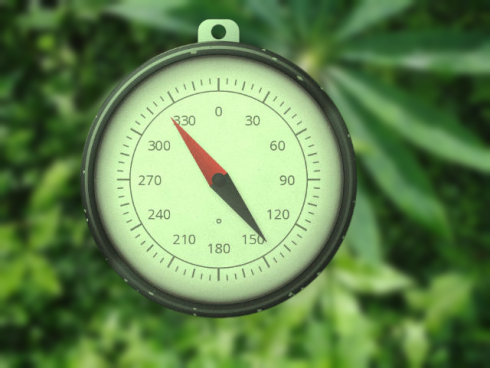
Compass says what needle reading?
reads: 322.5 °
